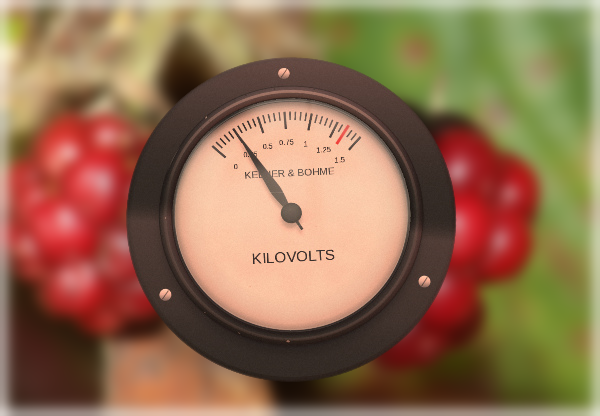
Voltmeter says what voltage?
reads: 0.25 kV
